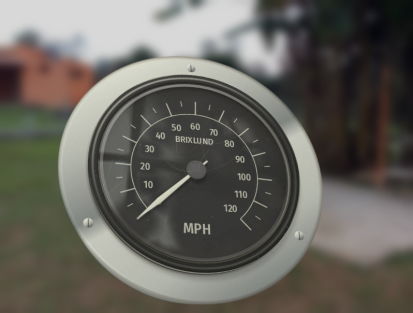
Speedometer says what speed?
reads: 0 mph
